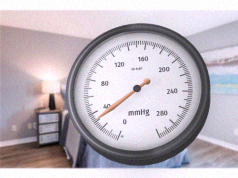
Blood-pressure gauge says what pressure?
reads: 30 mmHg
